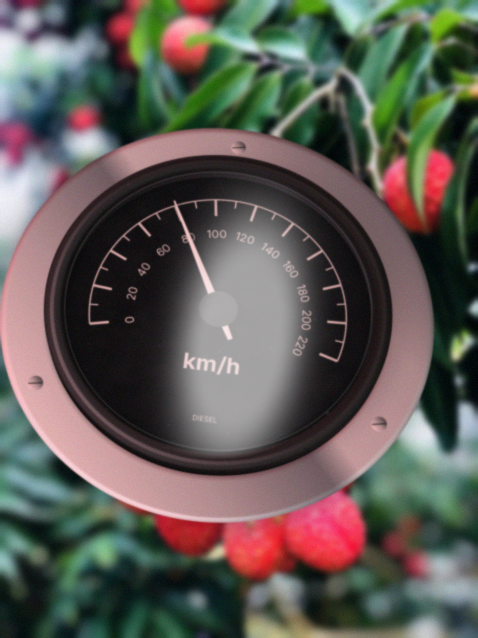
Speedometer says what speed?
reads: 80 km/h
